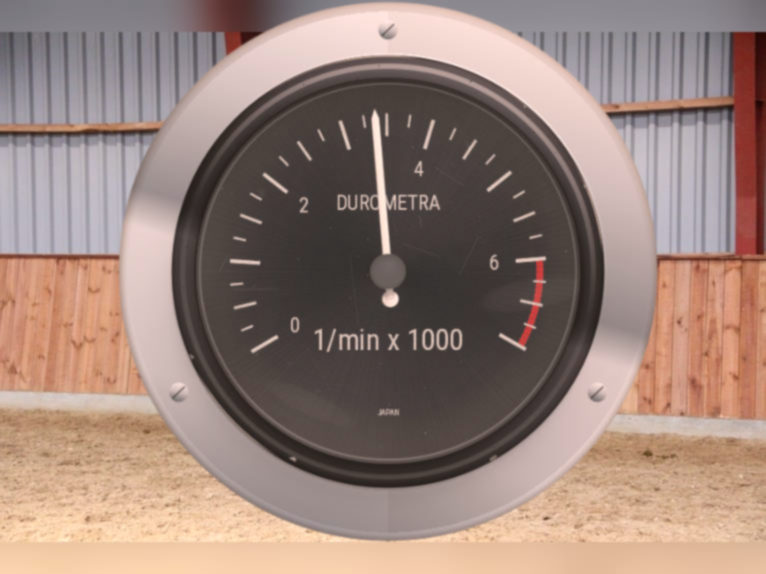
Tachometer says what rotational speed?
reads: 3375 rpm
